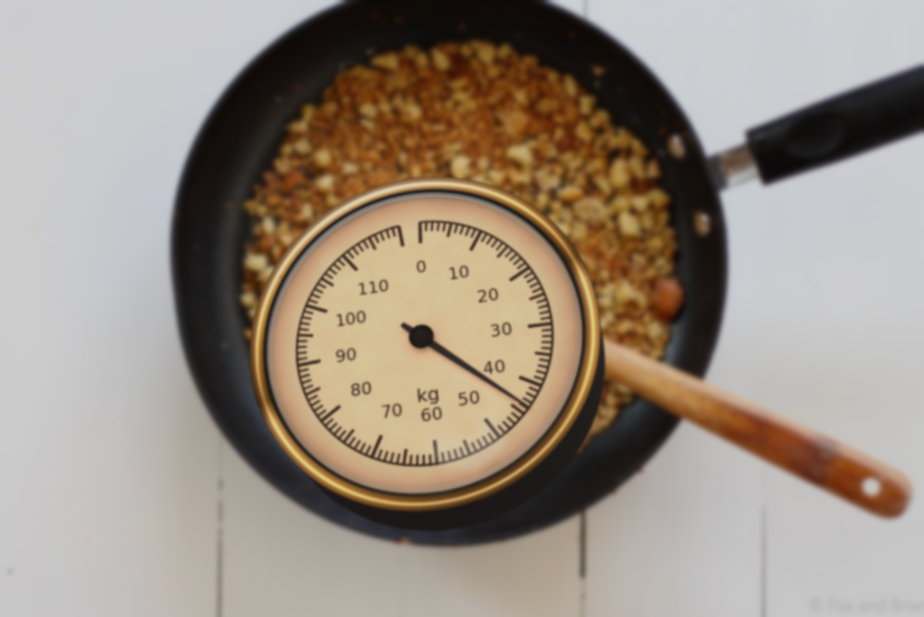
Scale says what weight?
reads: 44 kg
